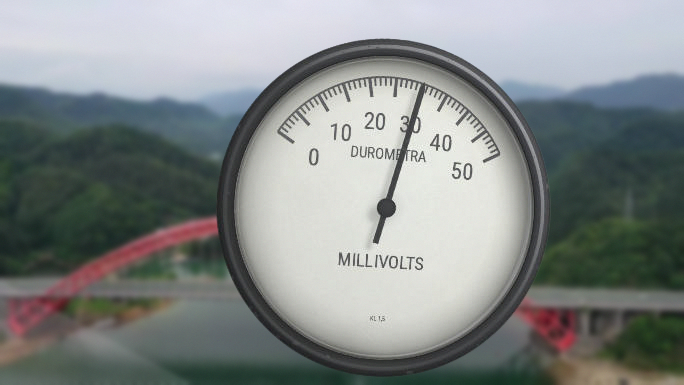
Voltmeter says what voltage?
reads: 30 mV
